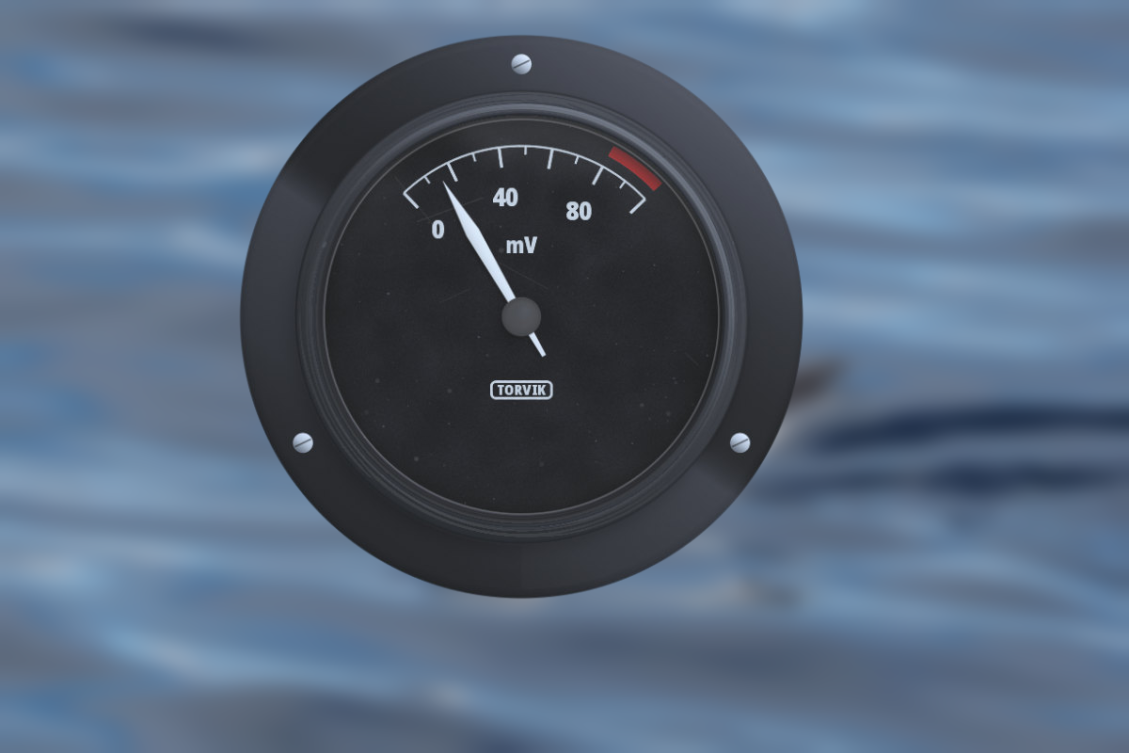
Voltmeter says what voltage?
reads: 15 mV
